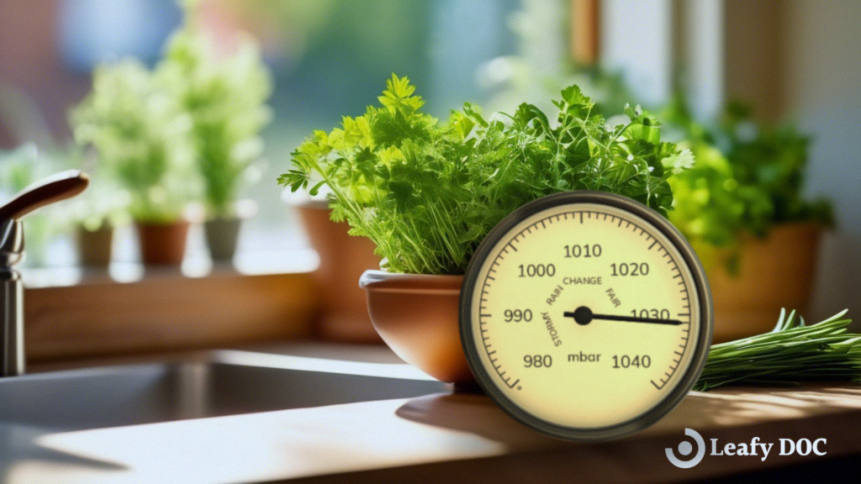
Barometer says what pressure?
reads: 1031 mbar
